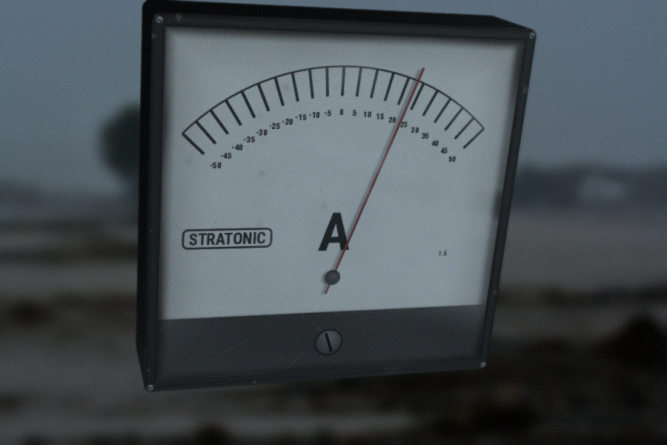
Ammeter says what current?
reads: 22.5 A
